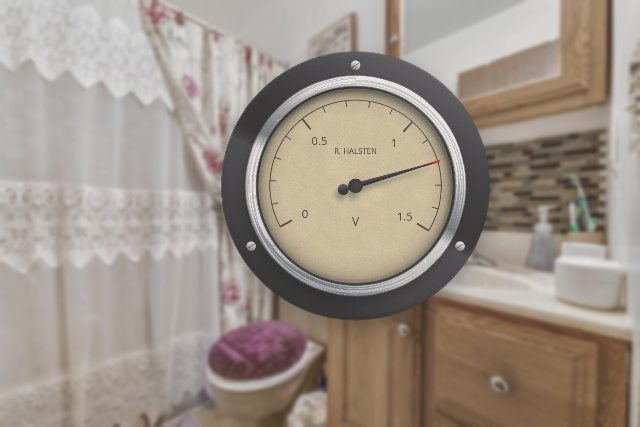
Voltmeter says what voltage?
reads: 1.2 V
